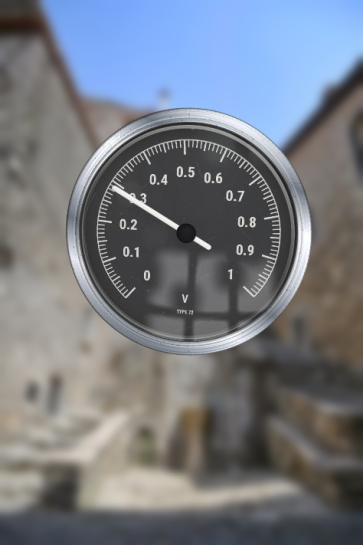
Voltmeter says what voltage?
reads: 0.29 V
